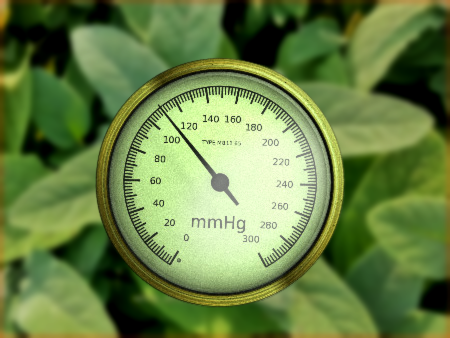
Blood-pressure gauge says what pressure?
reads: 110 mmHg
